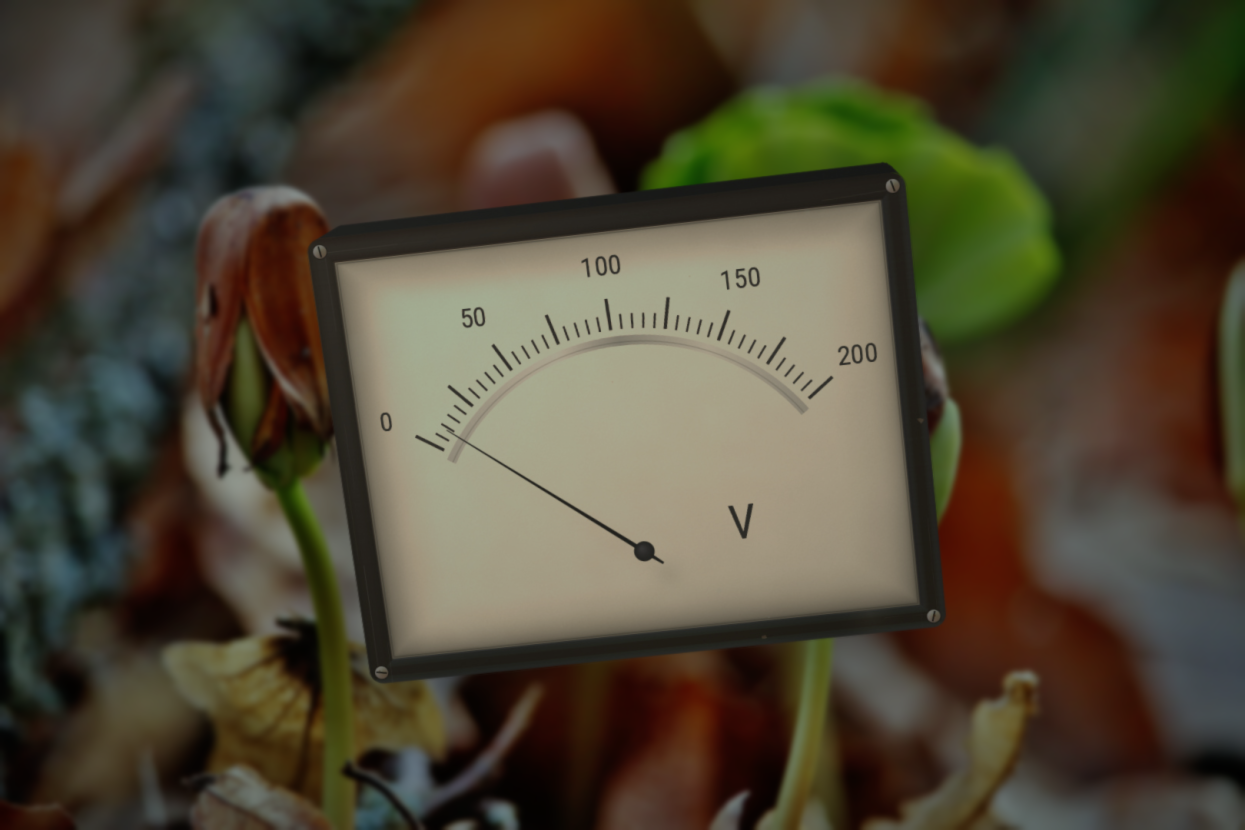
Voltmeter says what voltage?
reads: 10 V
